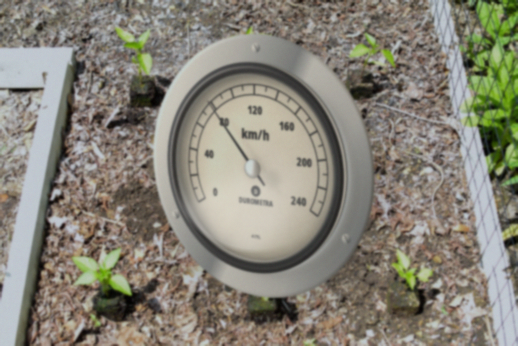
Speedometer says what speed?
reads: 80 km/h
